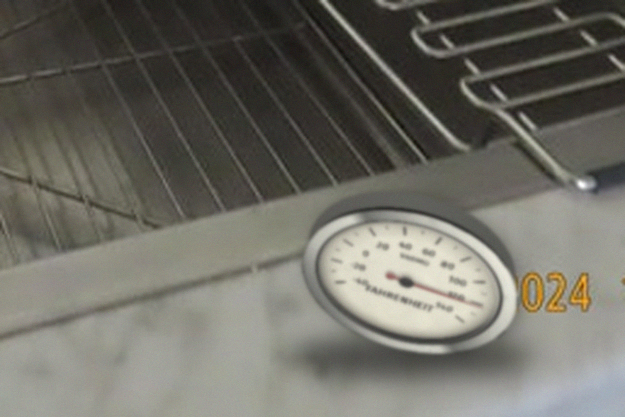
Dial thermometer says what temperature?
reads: 120 °F
